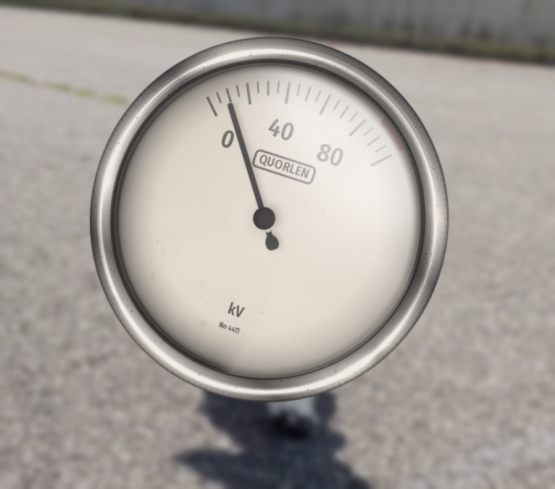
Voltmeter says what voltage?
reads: 10 kV
